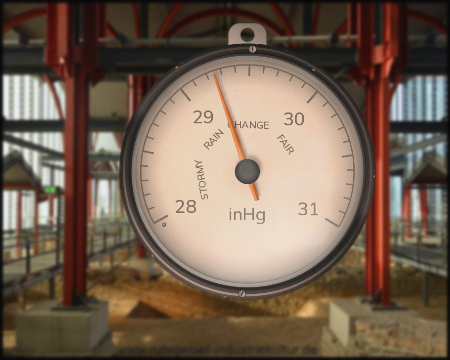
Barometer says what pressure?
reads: 29.25 inHg
